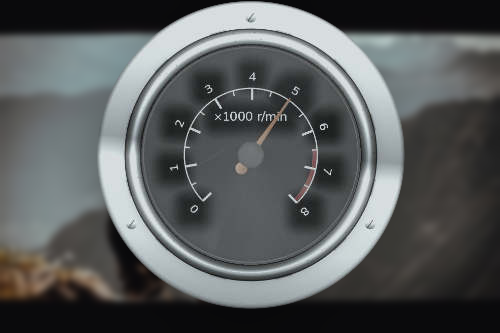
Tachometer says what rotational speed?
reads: 5000 rpm
